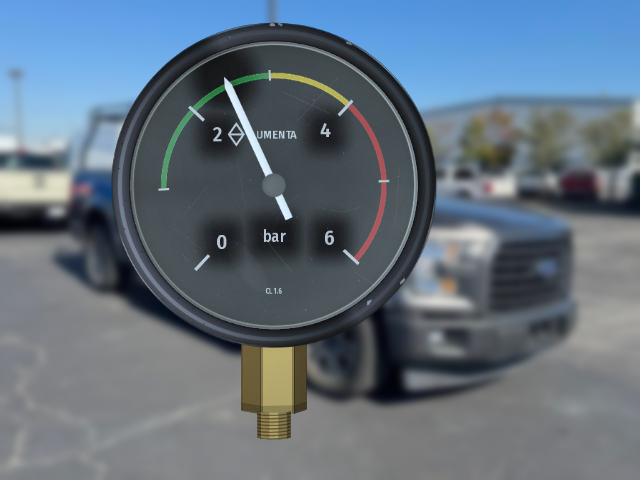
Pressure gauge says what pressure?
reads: 2.5 bar
